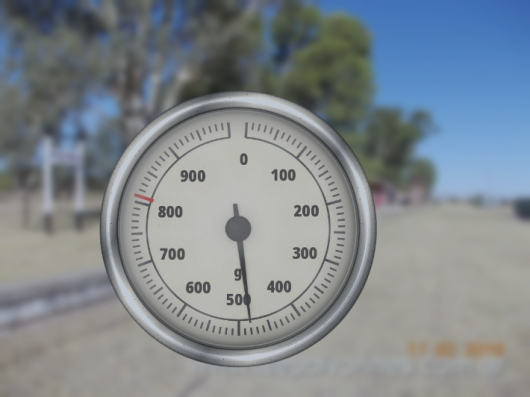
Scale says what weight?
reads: 480 g
